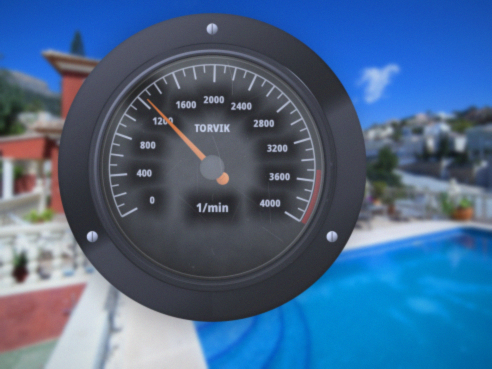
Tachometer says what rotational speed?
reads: 1250 rpm
